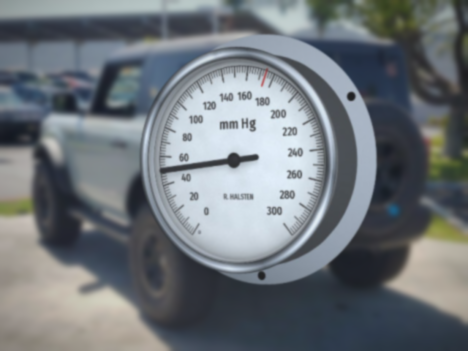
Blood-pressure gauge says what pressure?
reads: 50 mmHg
